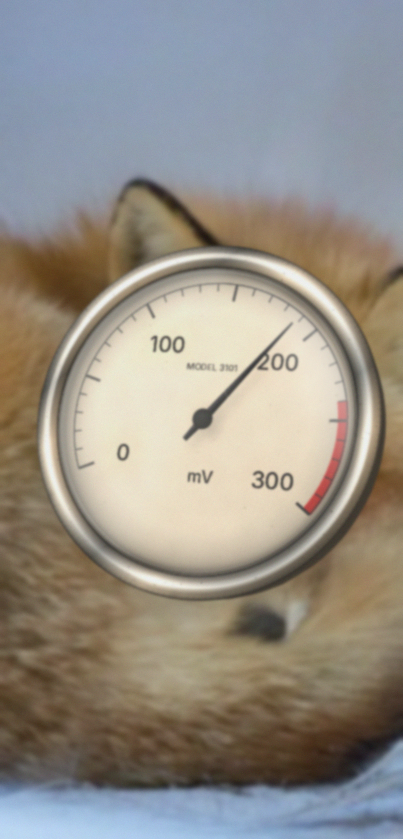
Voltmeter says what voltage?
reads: 190 mV
